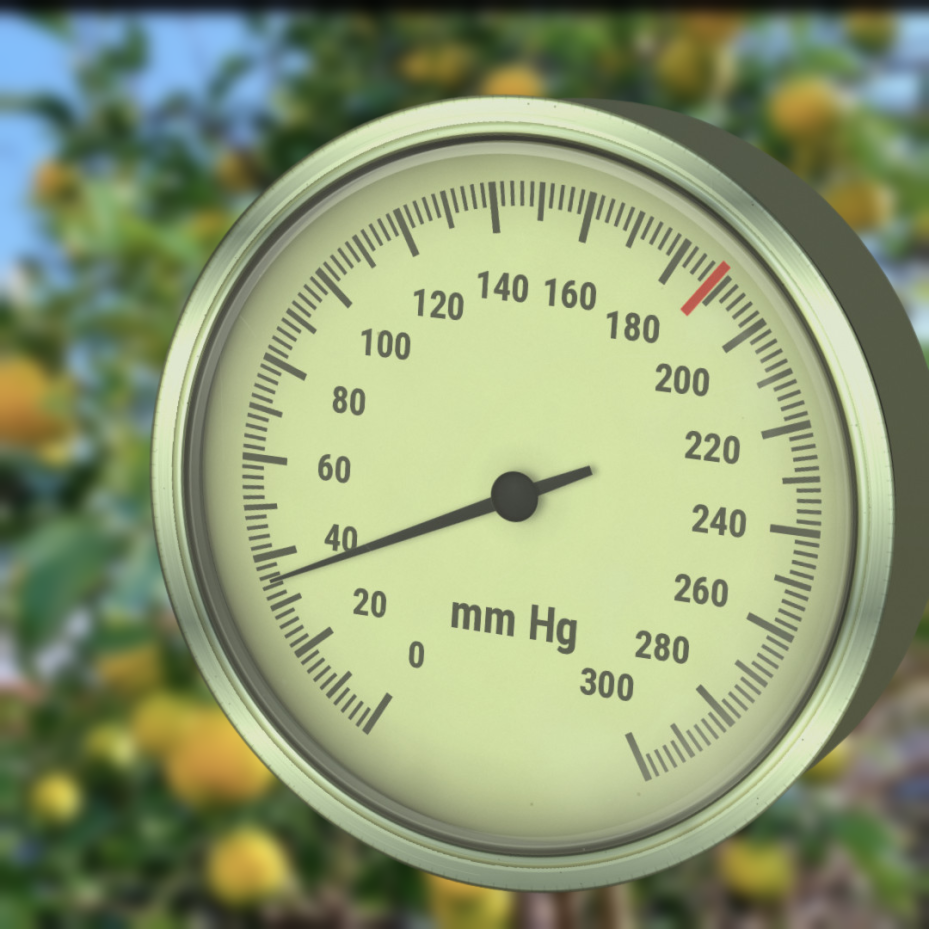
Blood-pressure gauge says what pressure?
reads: 35 mmHg
